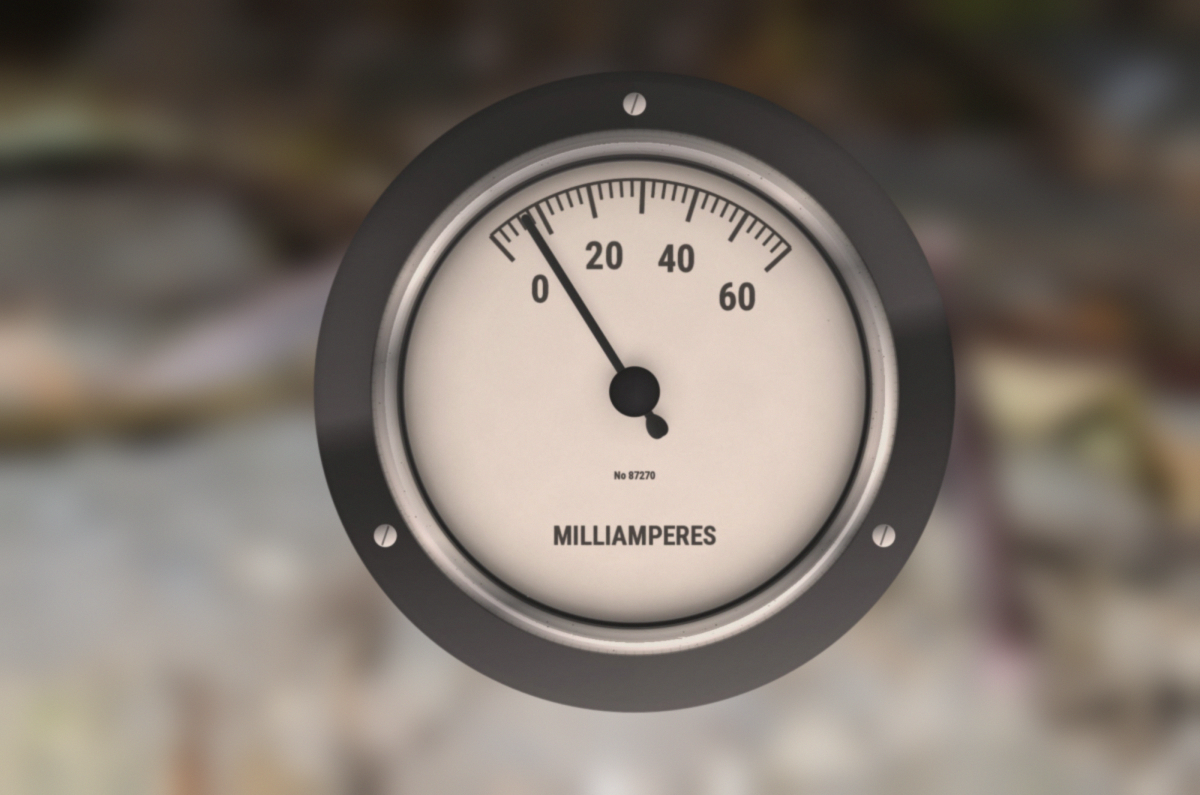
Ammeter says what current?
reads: 7 mA
